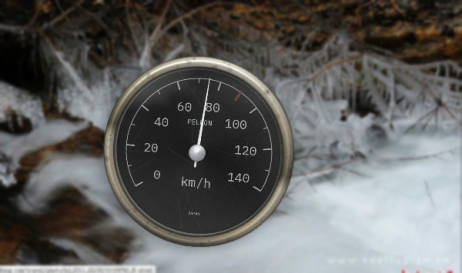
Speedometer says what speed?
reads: 75 km/h
